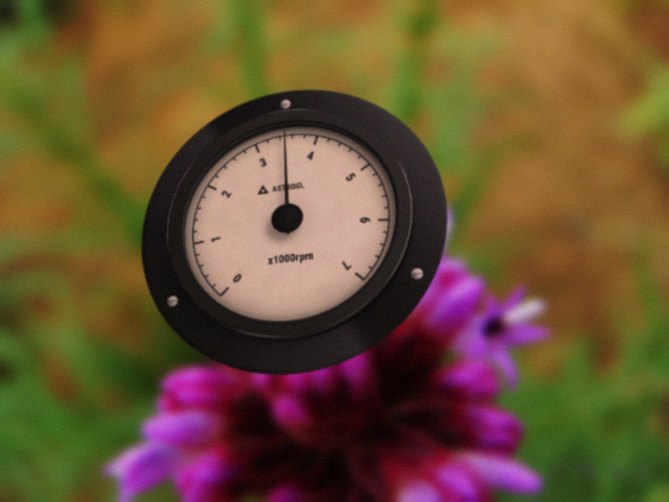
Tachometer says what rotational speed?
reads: 3500 rpm
